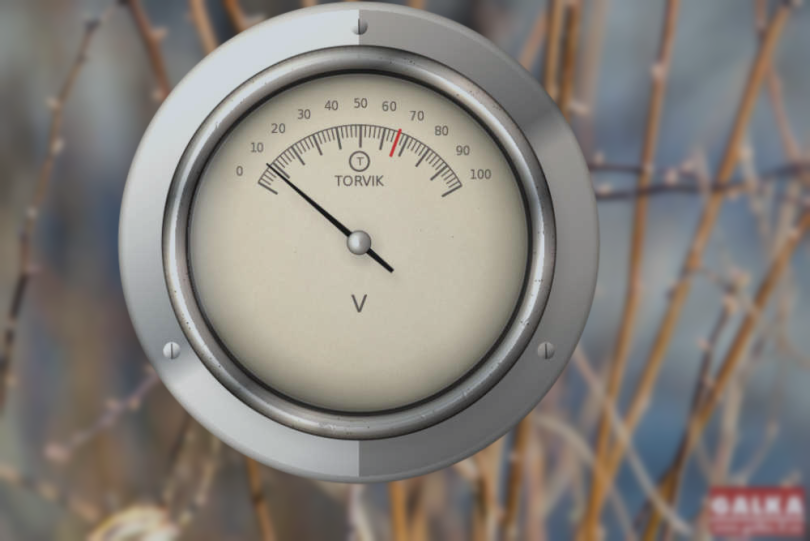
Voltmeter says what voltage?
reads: 8 V
